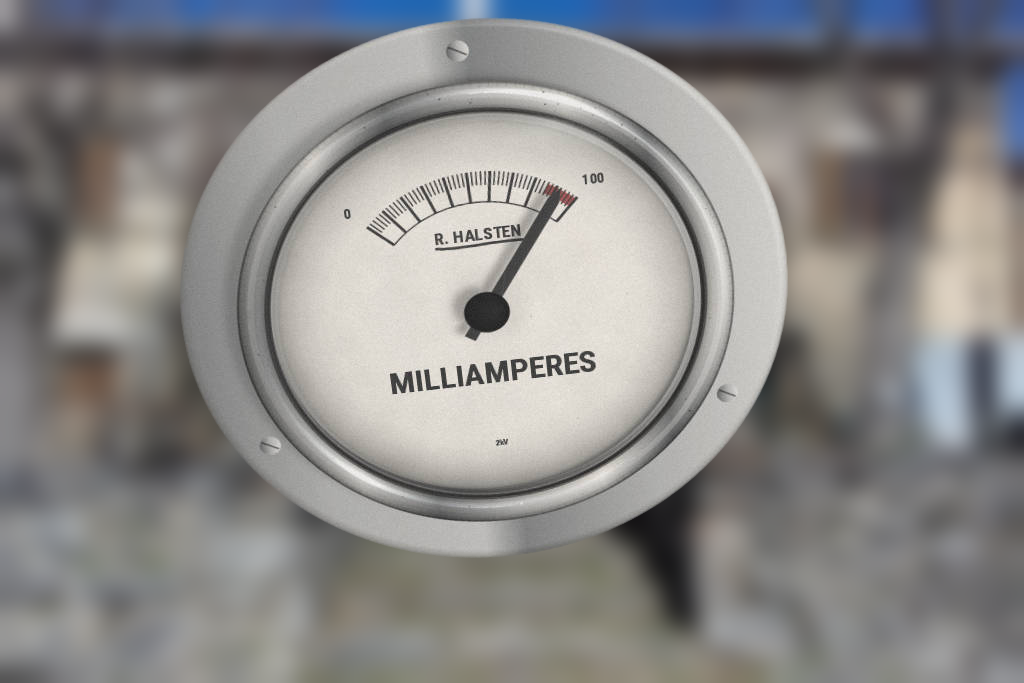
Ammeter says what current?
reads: 90 mA
